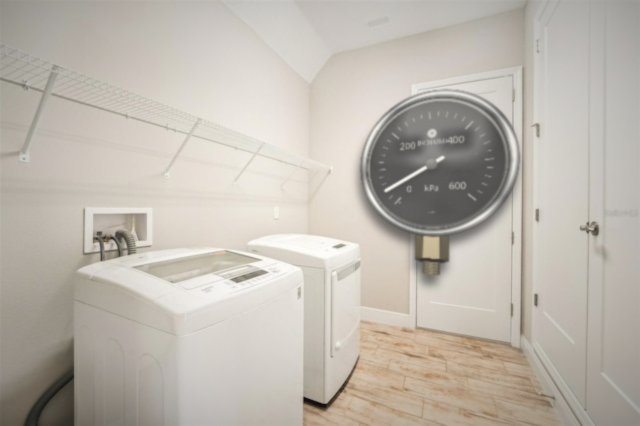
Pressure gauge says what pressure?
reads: 40 kPa
